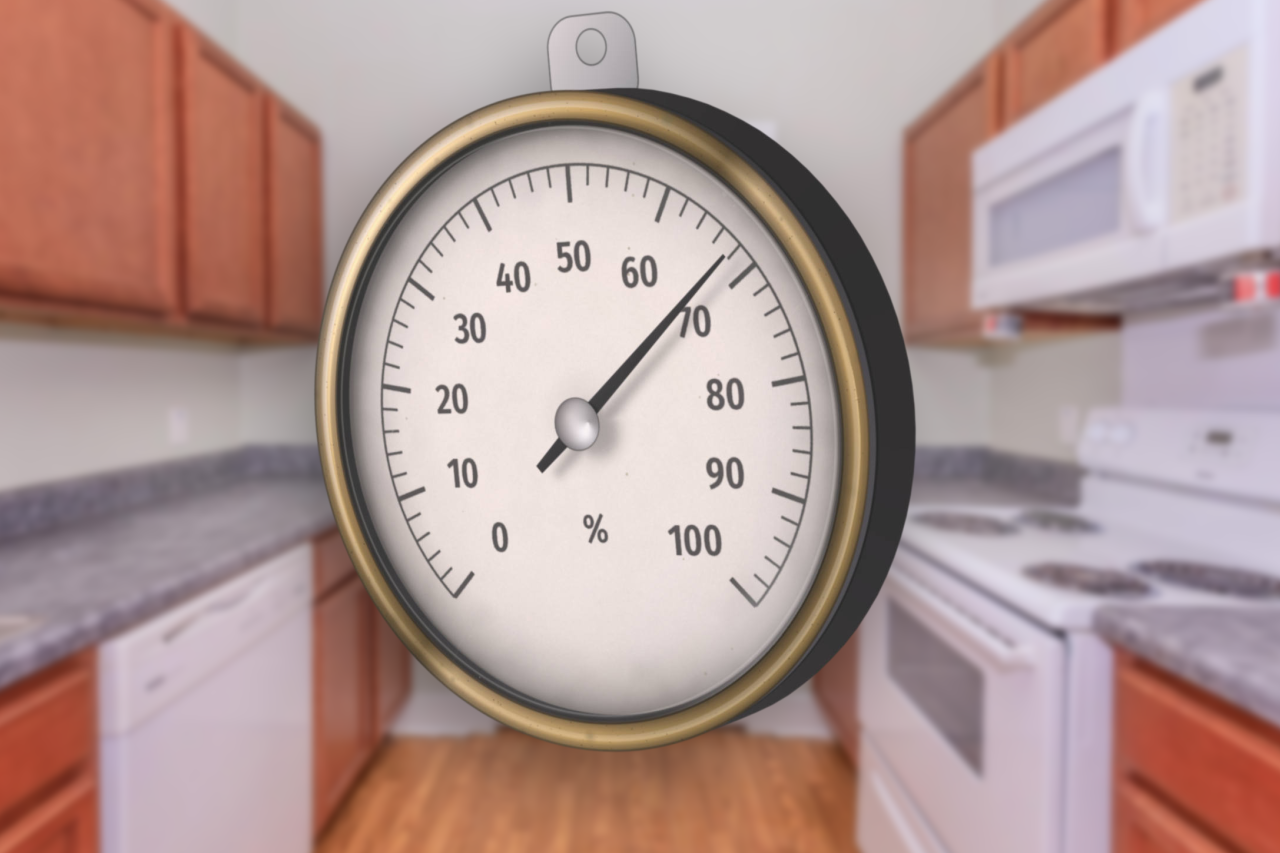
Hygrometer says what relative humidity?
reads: 68 %
